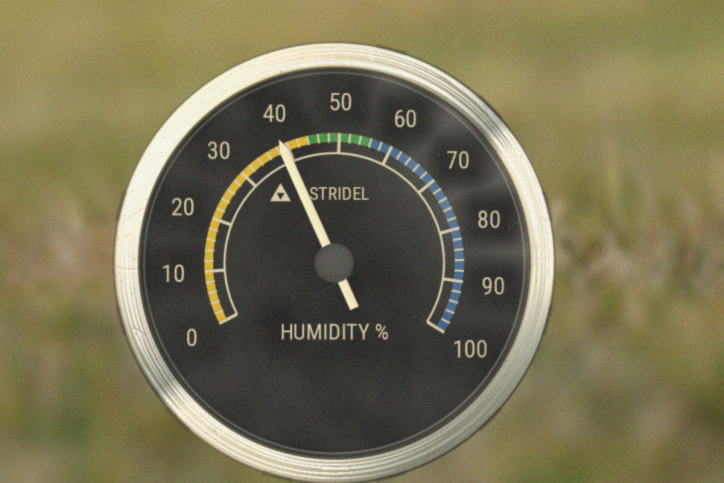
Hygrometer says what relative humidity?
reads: 39 %
